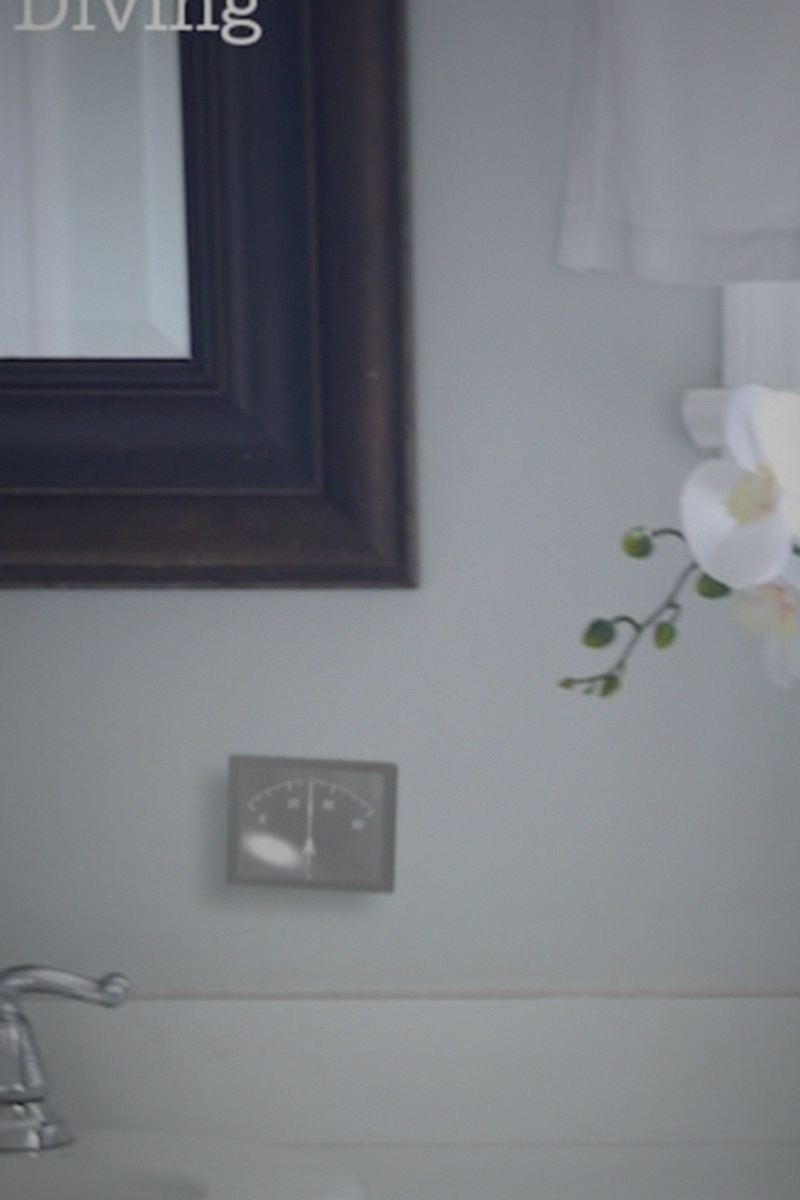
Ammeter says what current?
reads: 30 A
